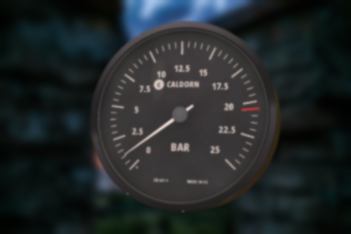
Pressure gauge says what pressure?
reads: 1 bar
